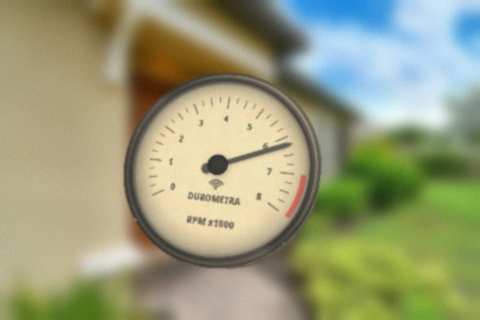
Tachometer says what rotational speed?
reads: 6250 rpm
